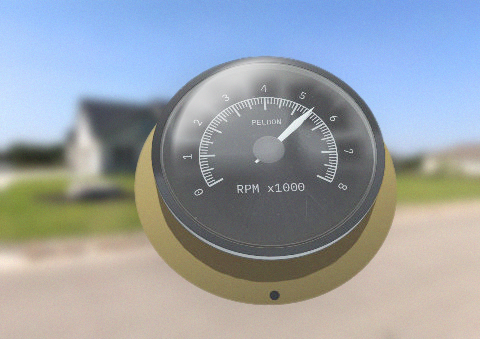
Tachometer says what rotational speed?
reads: 5500 rpm
